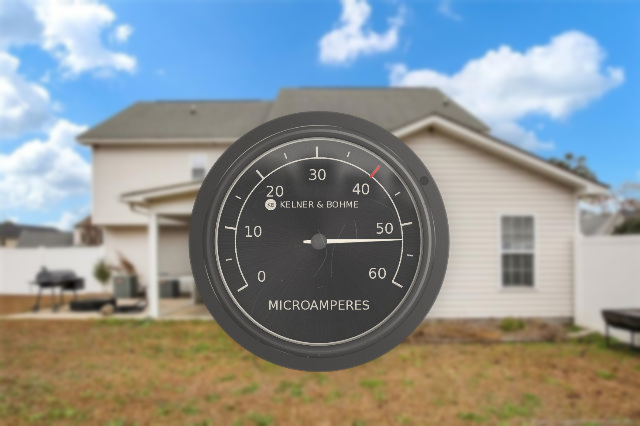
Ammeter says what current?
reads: 52.5 µA
